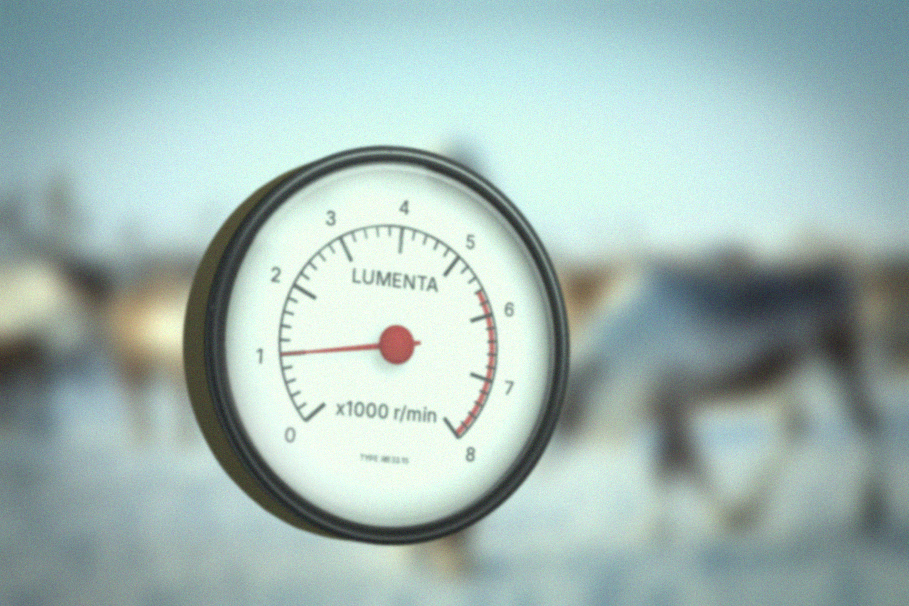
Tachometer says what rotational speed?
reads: 1000 rpm
